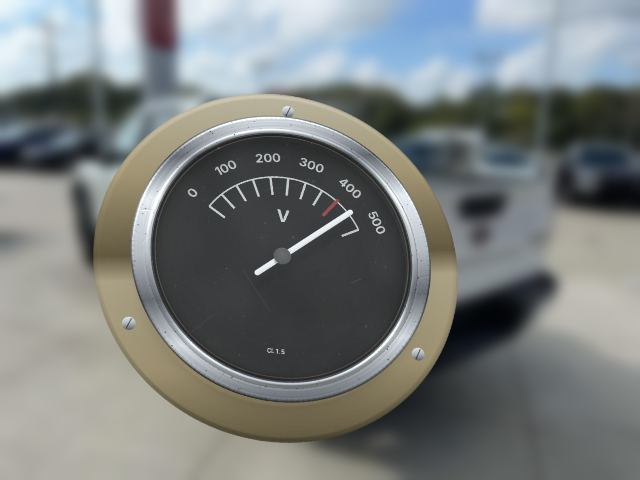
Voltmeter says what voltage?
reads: 450 V
